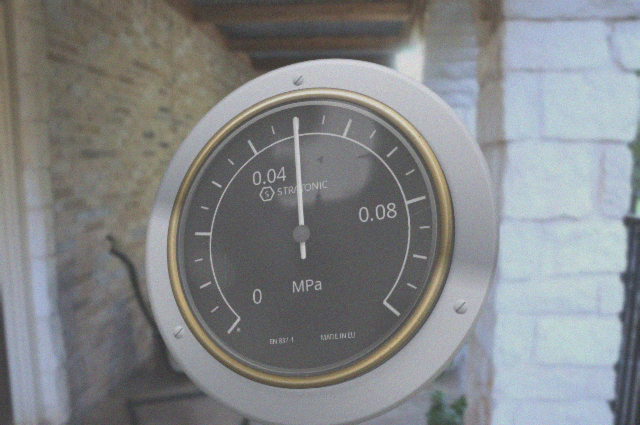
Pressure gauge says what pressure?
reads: 0.05 MPa
